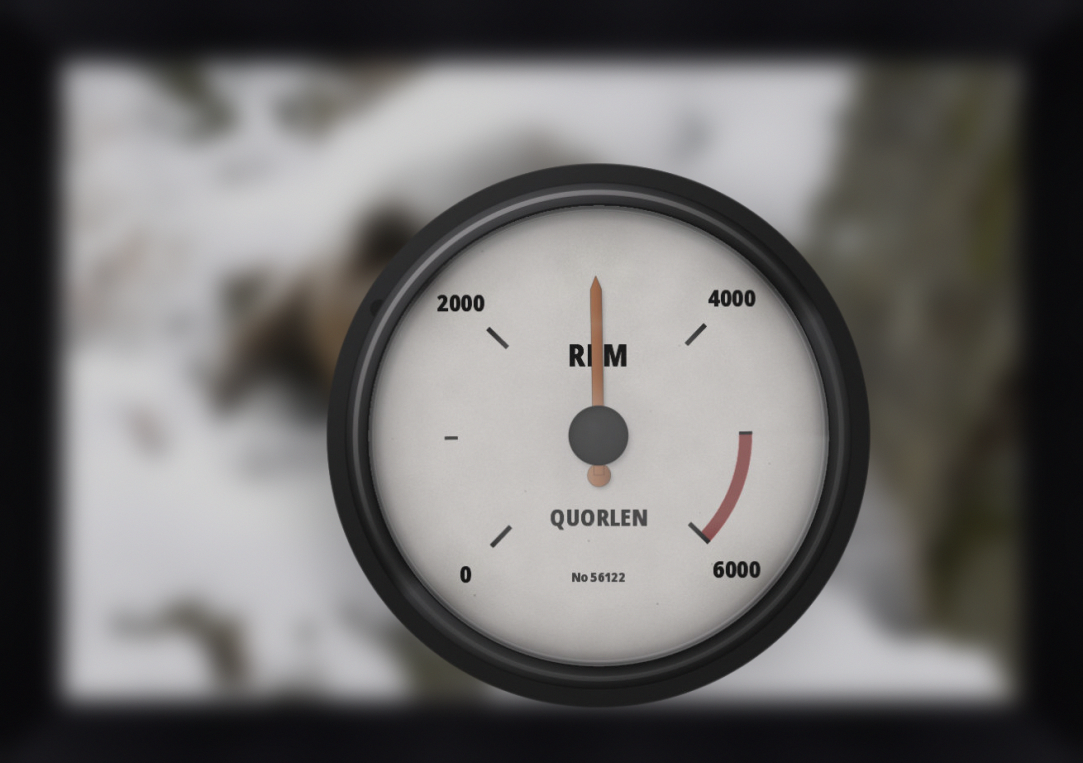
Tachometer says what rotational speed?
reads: 3000 rpm
